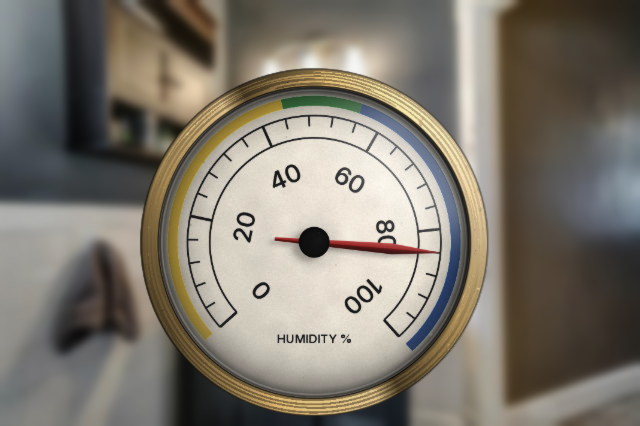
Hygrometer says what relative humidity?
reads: 84 %
